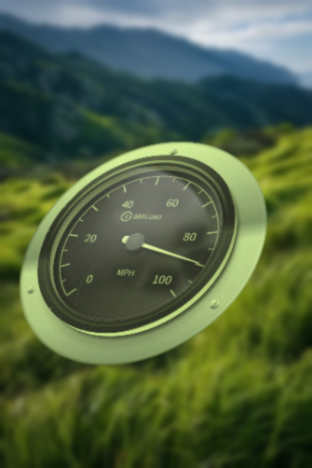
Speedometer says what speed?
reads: 90 mph
